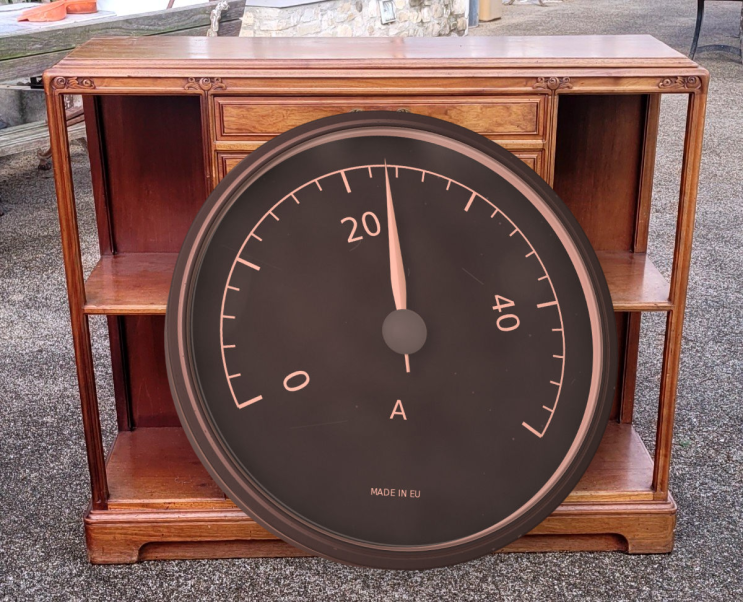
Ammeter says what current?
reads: 23 A
